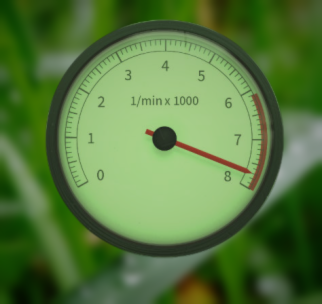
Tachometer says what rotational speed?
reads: 7700 rpm
